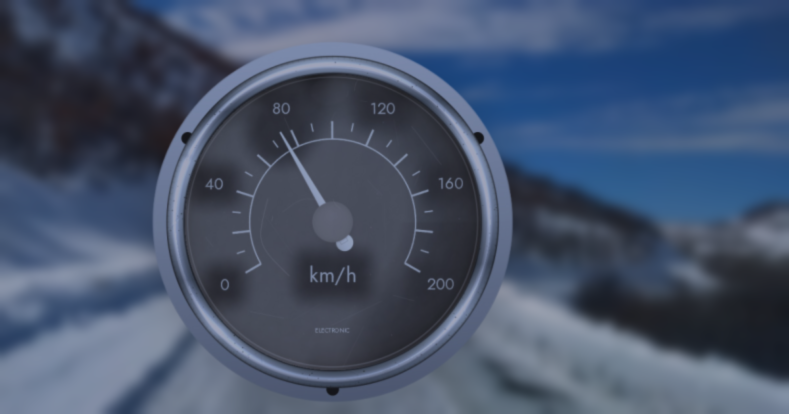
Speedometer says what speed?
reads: 75 km/h
